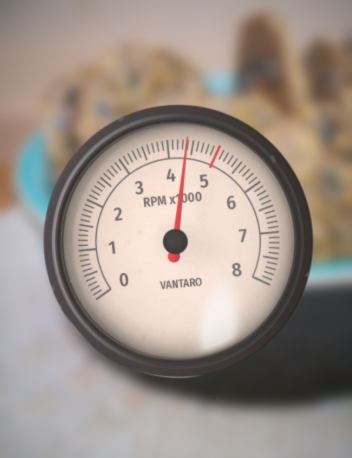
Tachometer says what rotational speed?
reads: 4400 rpm
